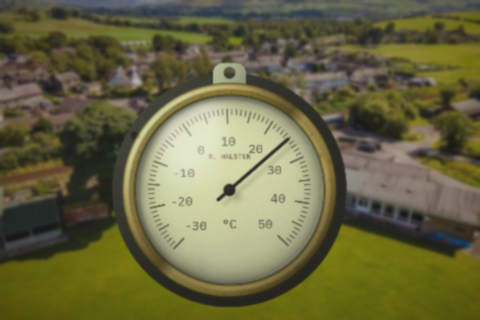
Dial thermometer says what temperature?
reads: 25 °C
